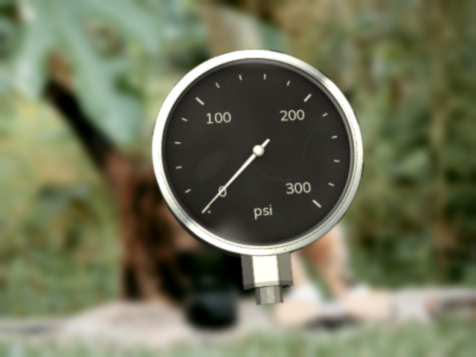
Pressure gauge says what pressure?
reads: 0 psi
